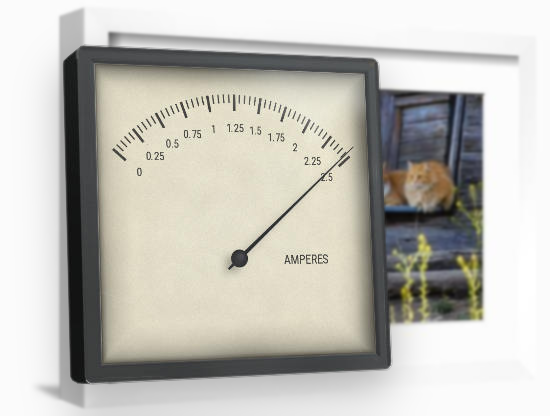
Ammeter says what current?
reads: 2.45 A
